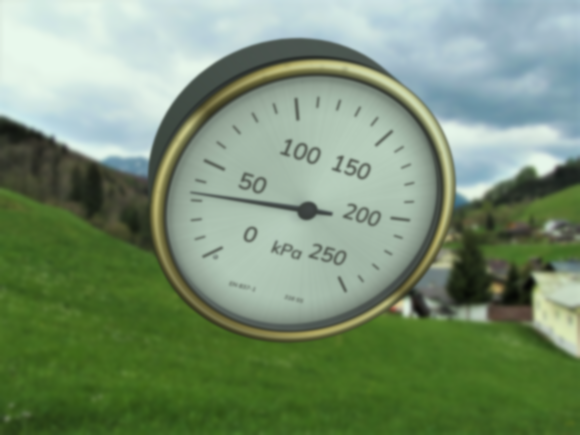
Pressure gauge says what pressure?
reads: 35 kPa
